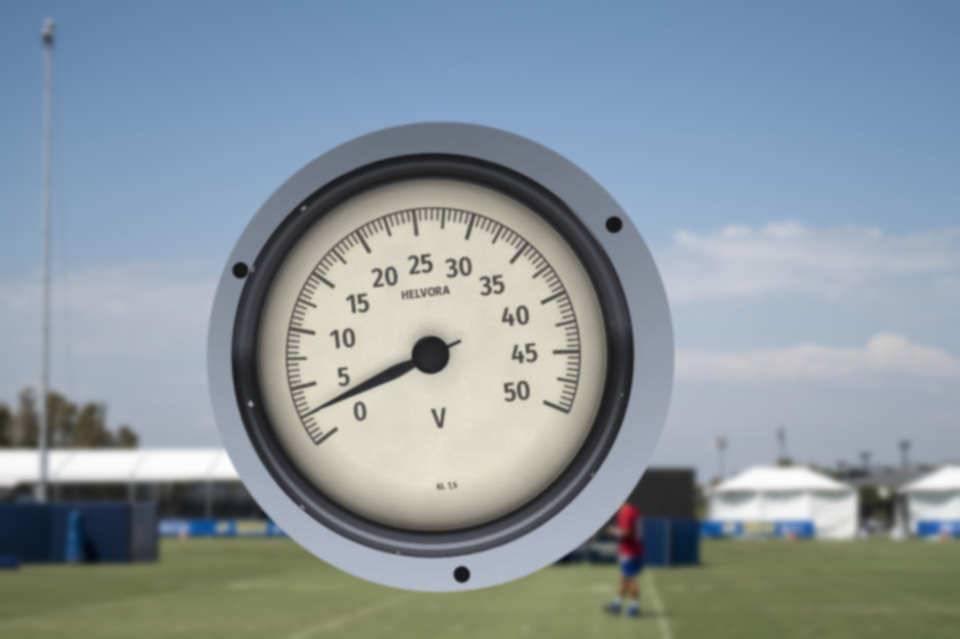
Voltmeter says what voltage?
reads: 2.5 V
